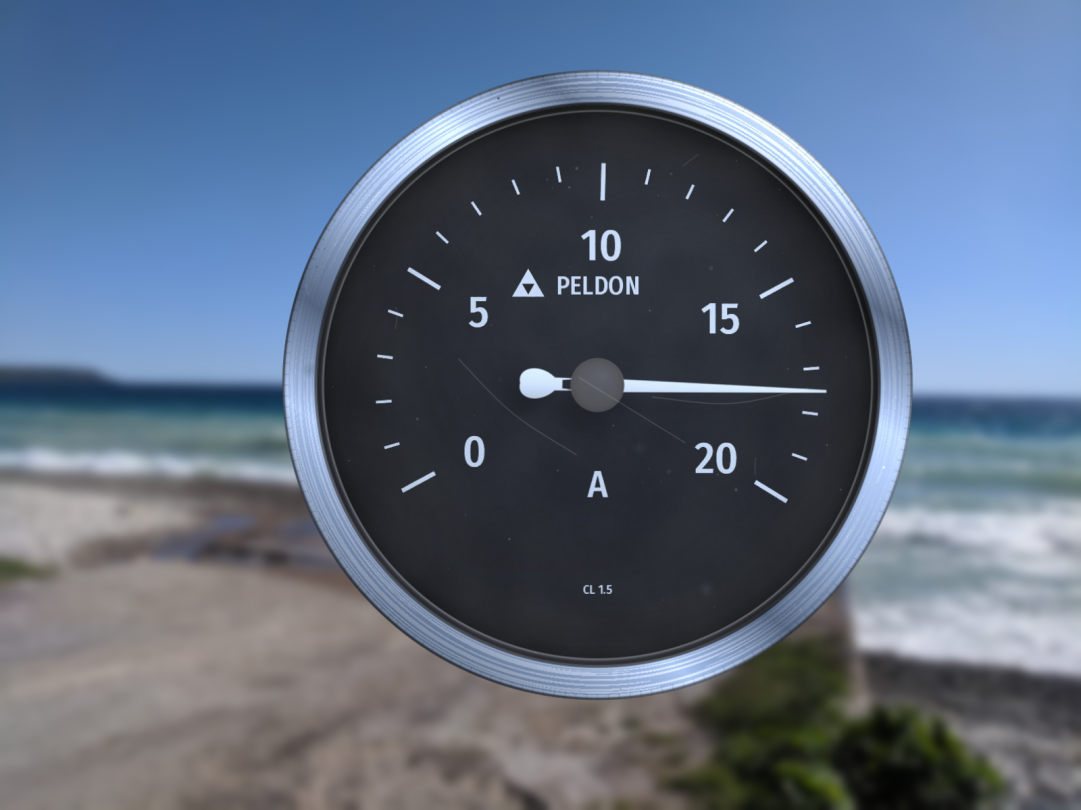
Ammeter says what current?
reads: 17.5 A
